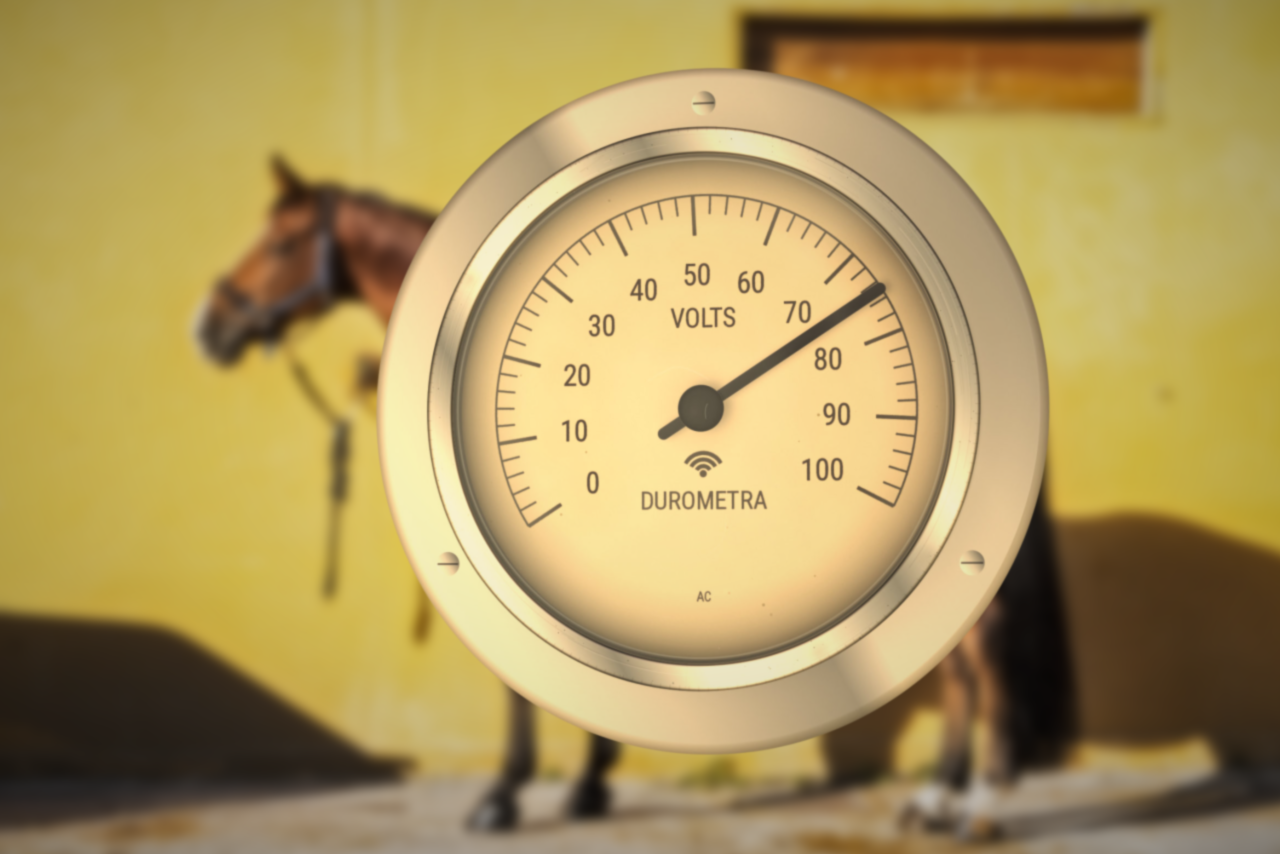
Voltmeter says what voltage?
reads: 75 V
